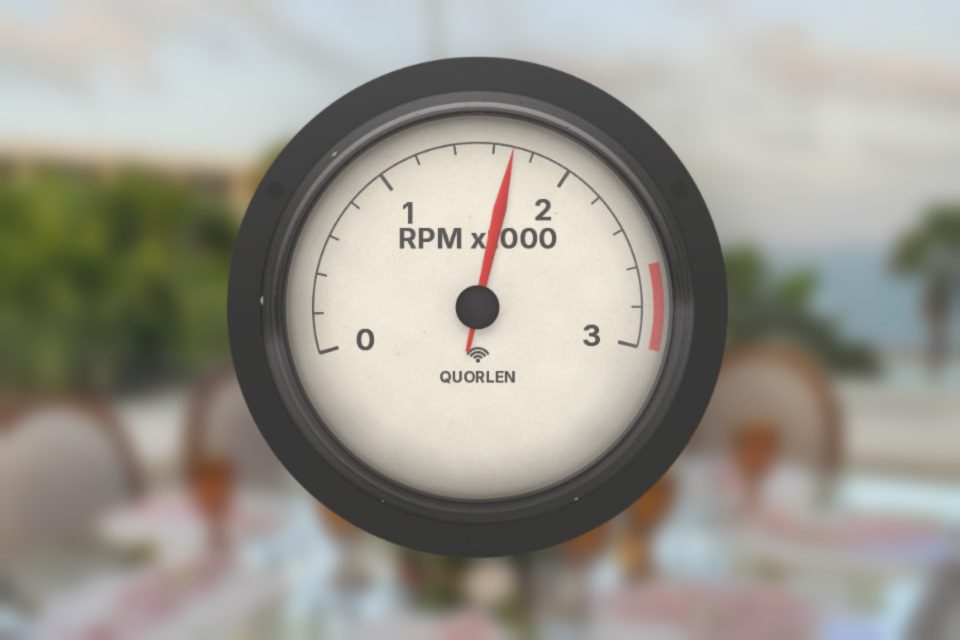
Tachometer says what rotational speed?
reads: 1700 rpm
